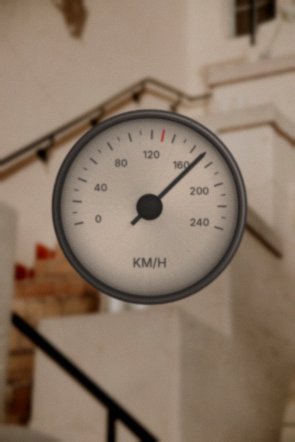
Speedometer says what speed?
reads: 170 km/h
